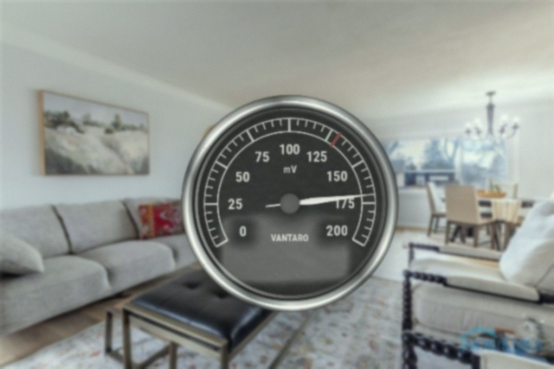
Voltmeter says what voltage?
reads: 170 mV
